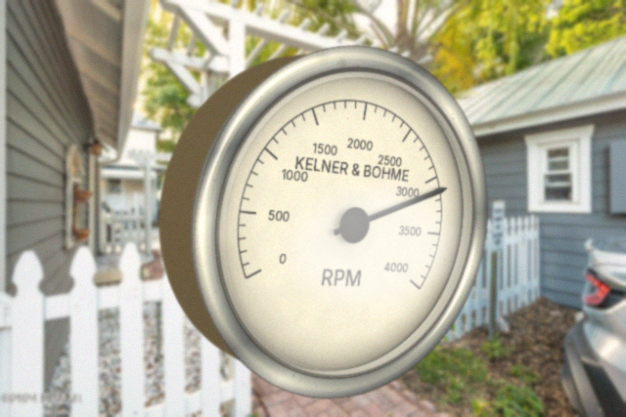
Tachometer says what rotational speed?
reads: 3100 rpm
